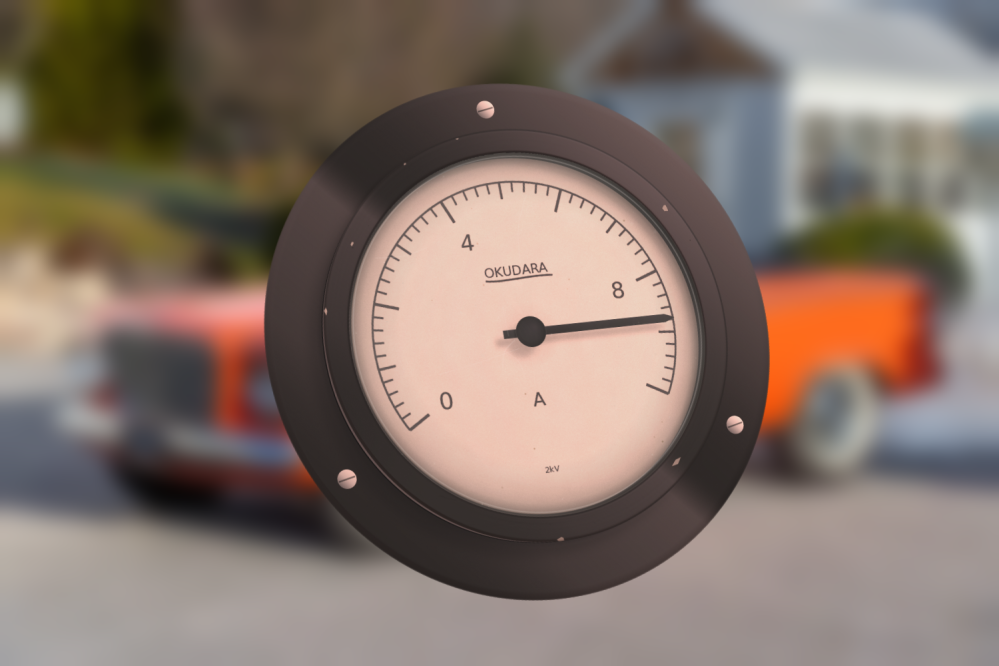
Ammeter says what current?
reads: 8.8 A
